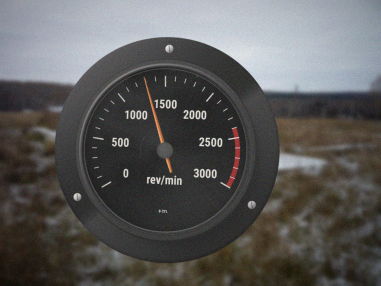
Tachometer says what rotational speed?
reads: 1300 rpm
